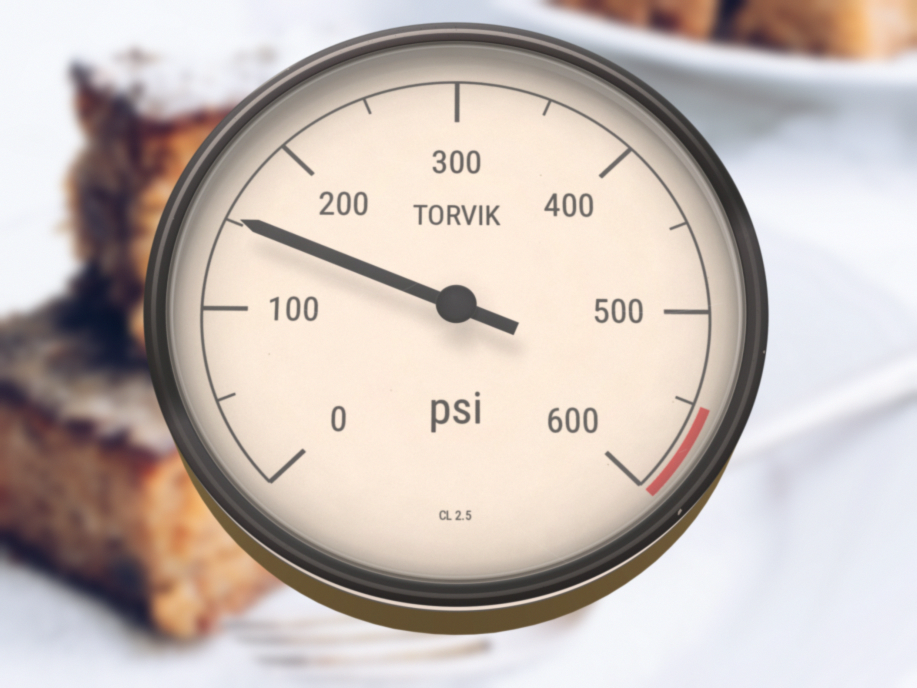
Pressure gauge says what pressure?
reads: 150 psi
